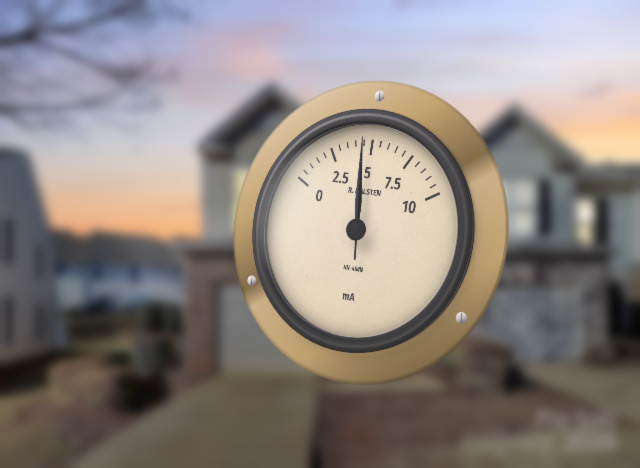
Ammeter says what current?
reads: 4.5 mA
